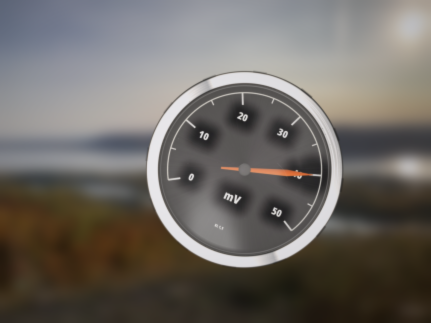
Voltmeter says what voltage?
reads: 40 mV
